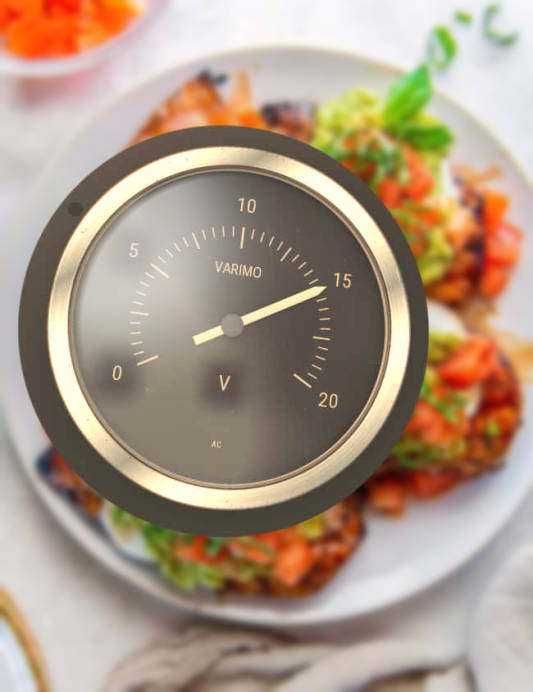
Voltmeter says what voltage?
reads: 15 V
